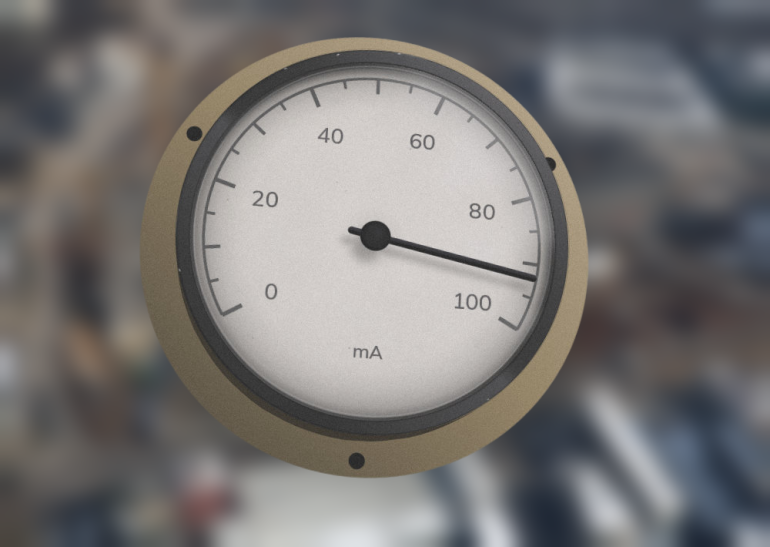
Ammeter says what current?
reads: 92.5 mA
